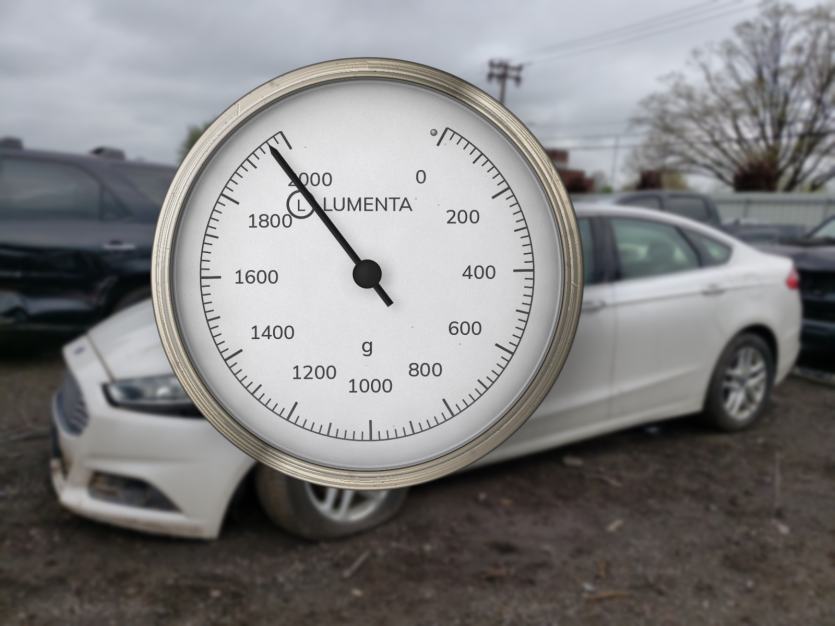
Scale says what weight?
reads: 1960 g
